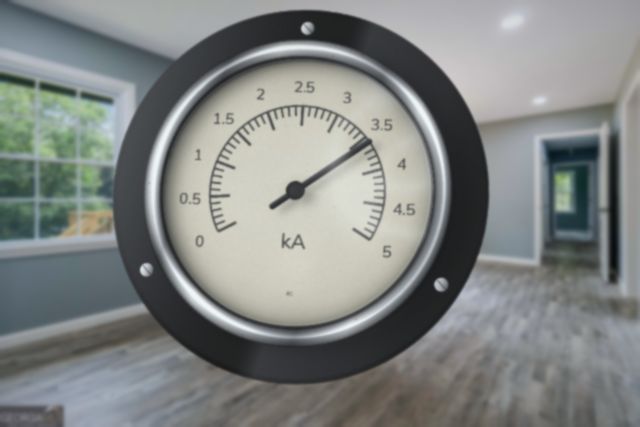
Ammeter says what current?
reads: 3.6 kA
